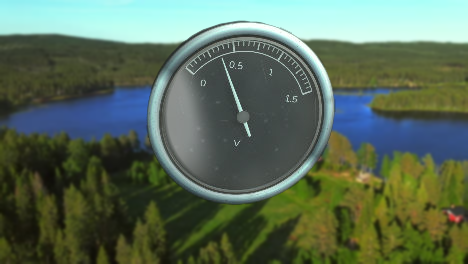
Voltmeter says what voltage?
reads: 0.35 V
